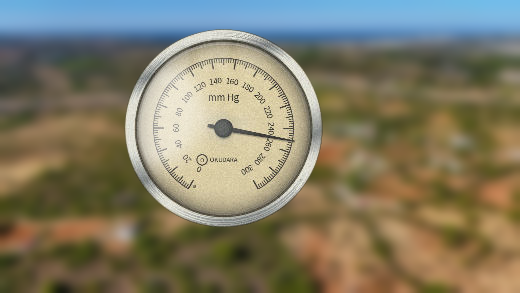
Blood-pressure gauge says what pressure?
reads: 250 mmHg
